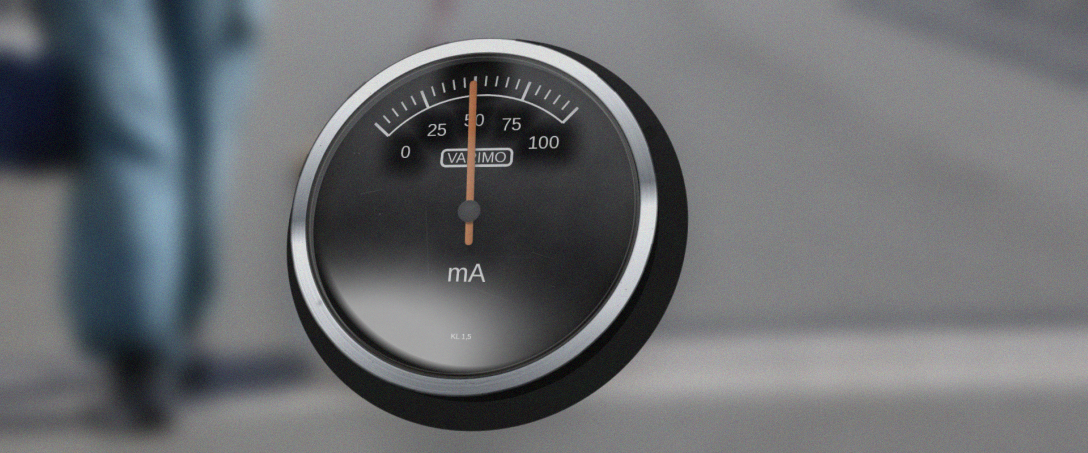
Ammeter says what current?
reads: 50 mA
